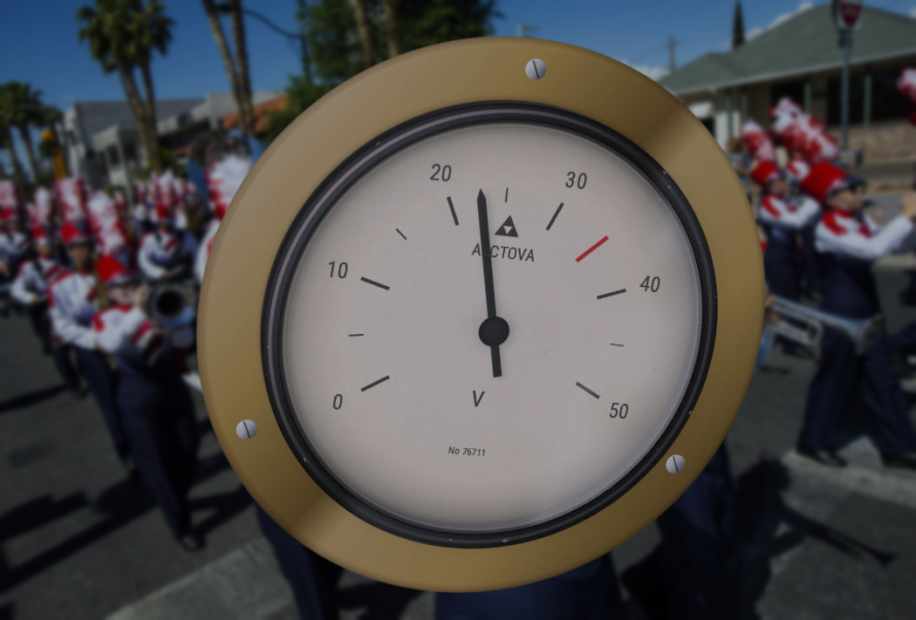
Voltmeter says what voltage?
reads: 22.5 V
